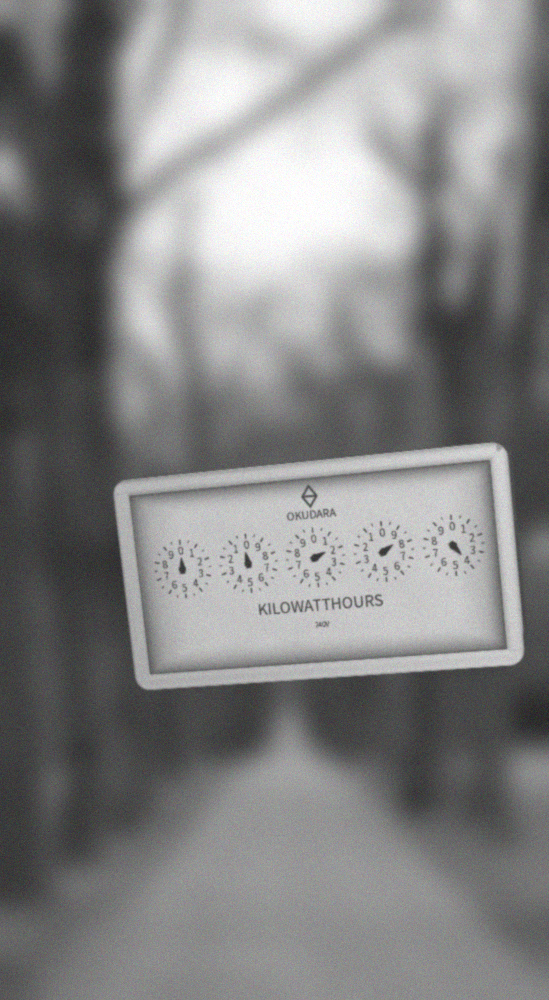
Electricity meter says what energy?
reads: 184 kWh
